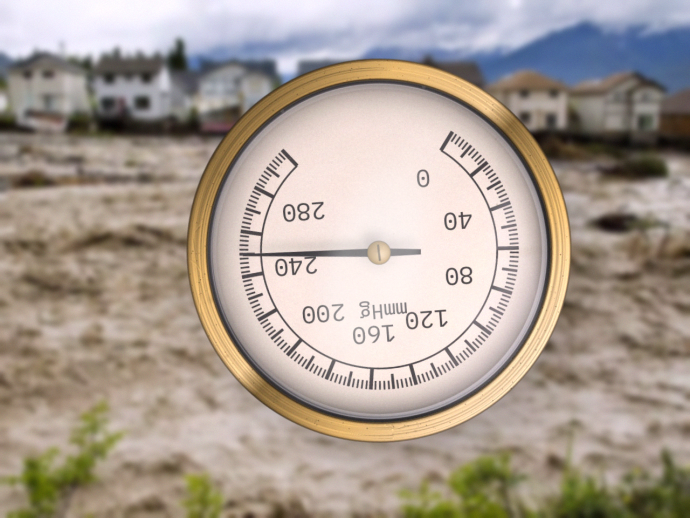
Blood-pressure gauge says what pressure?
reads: 250 mmHg
